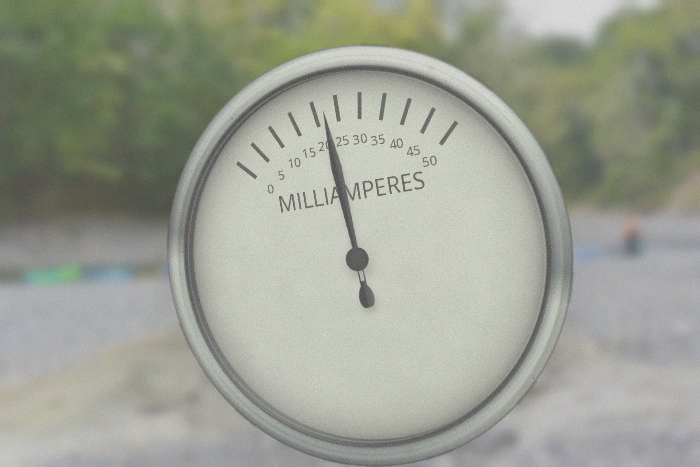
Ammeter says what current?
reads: 22.5 mA
